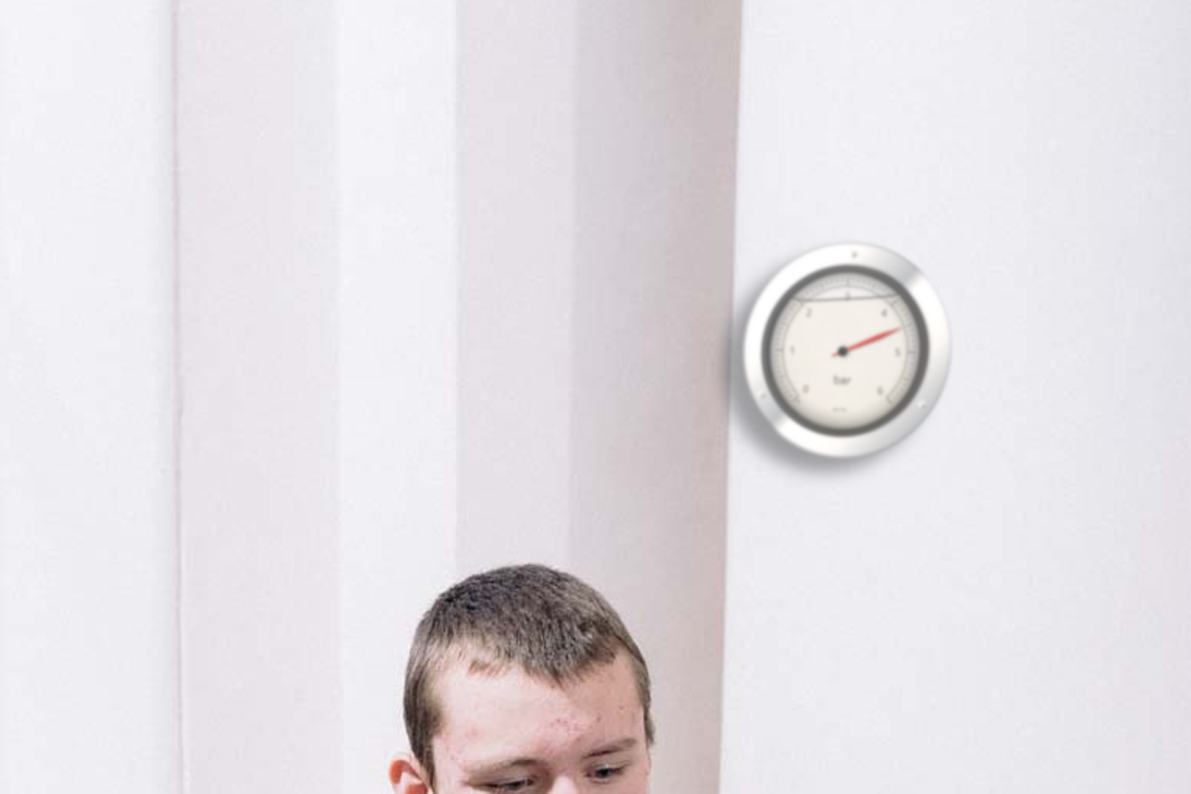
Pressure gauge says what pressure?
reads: 4.5 bar
